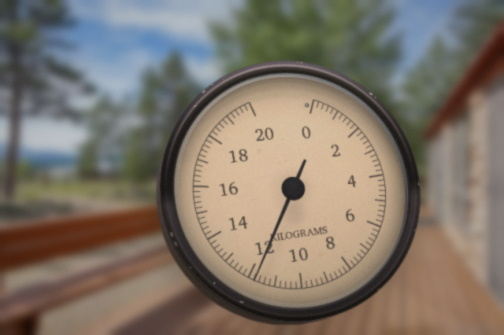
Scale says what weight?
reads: 11.8 kg
